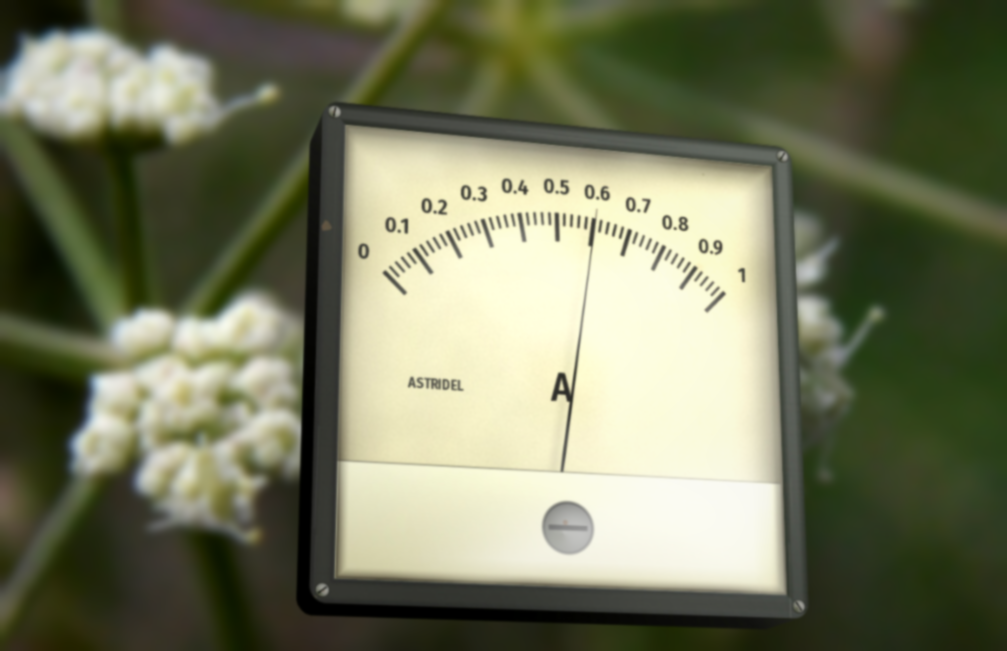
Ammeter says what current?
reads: 0.6 A
